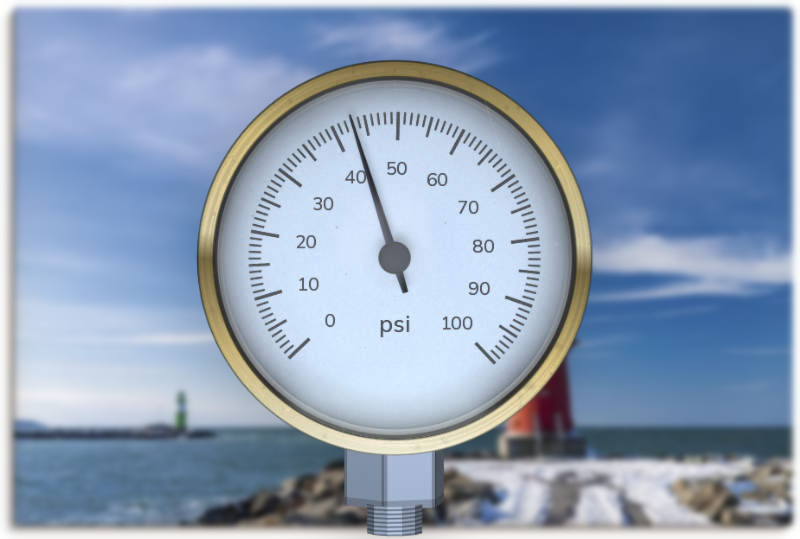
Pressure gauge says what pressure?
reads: 43 psi
